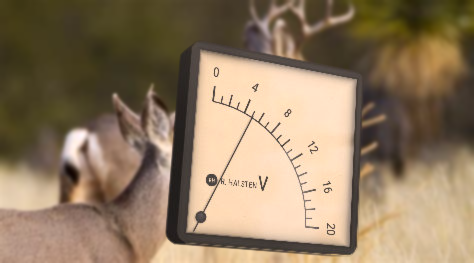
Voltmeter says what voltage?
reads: 5 V
